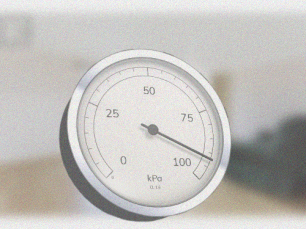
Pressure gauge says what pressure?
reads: 92.5 kPa
